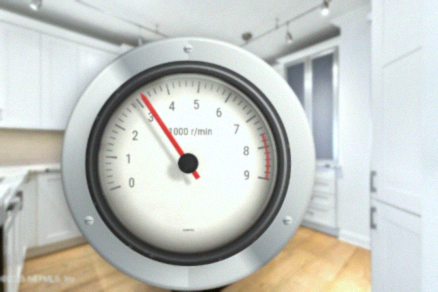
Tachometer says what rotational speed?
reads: 3200 rpm
